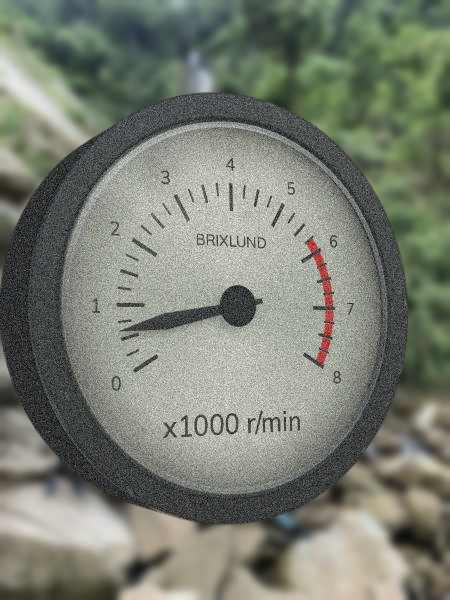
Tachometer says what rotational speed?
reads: 625 rpm
